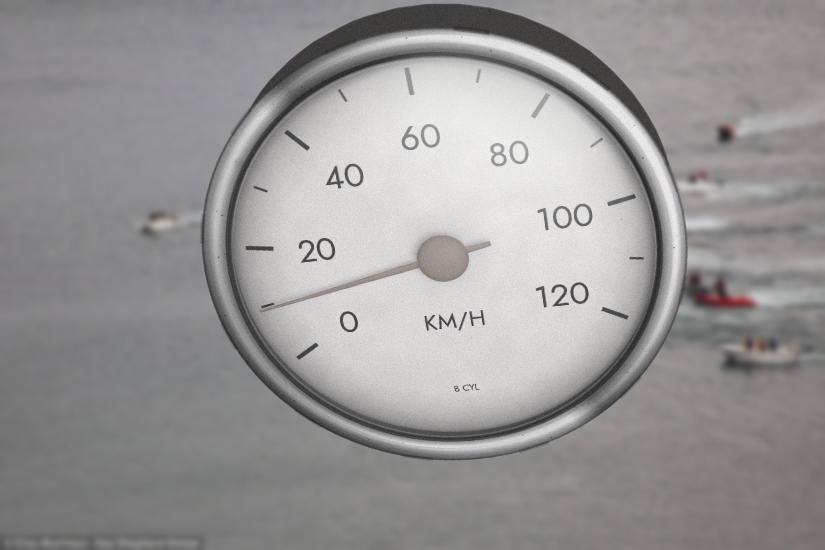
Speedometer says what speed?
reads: 10 km/h
